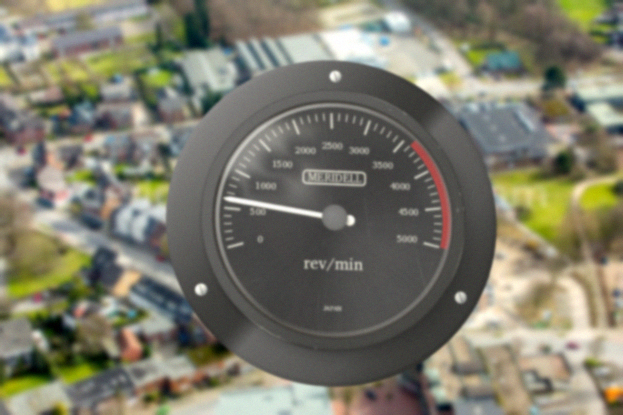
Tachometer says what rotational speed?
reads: 600 rpm
